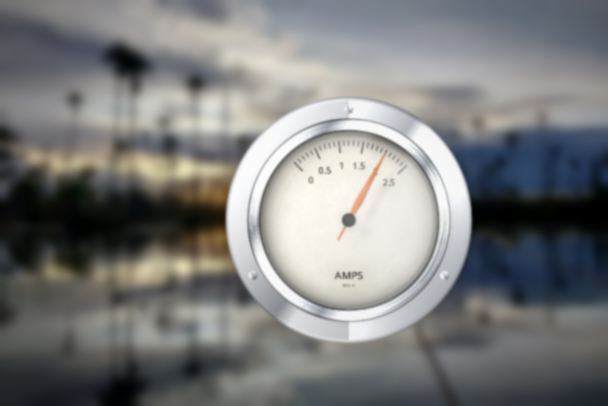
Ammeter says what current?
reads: 2 A
